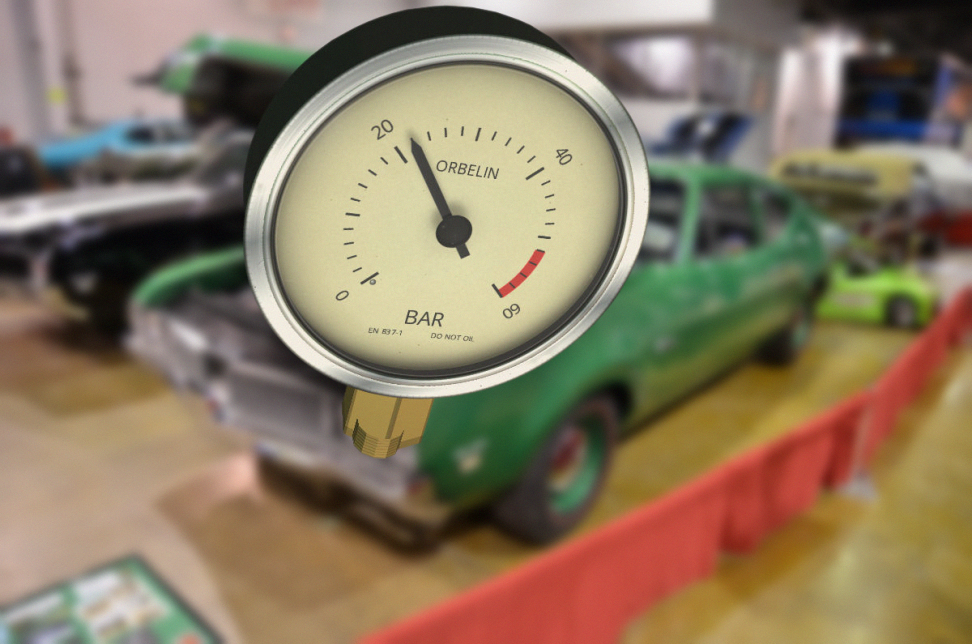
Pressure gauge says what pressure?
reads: 22 bar
